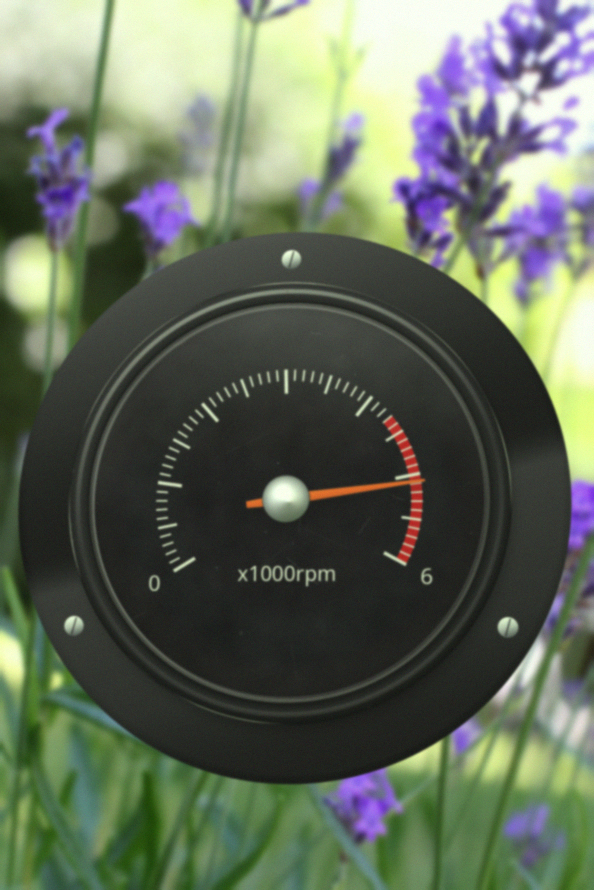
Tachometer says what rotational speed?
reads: 5100 rpm
